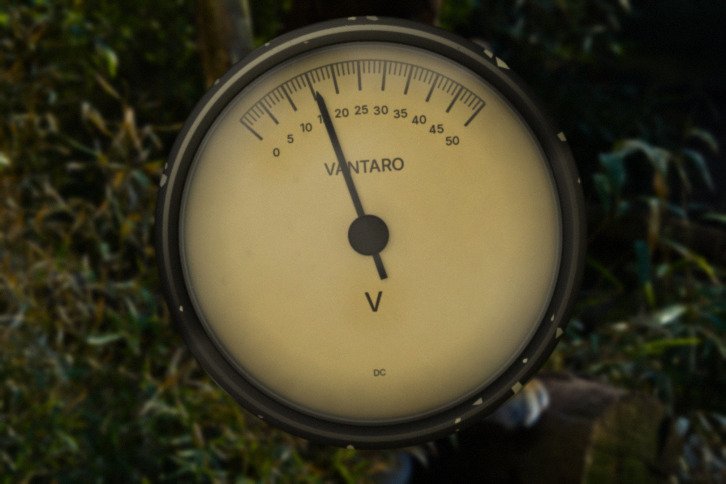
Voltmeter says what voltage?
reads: 16 V
